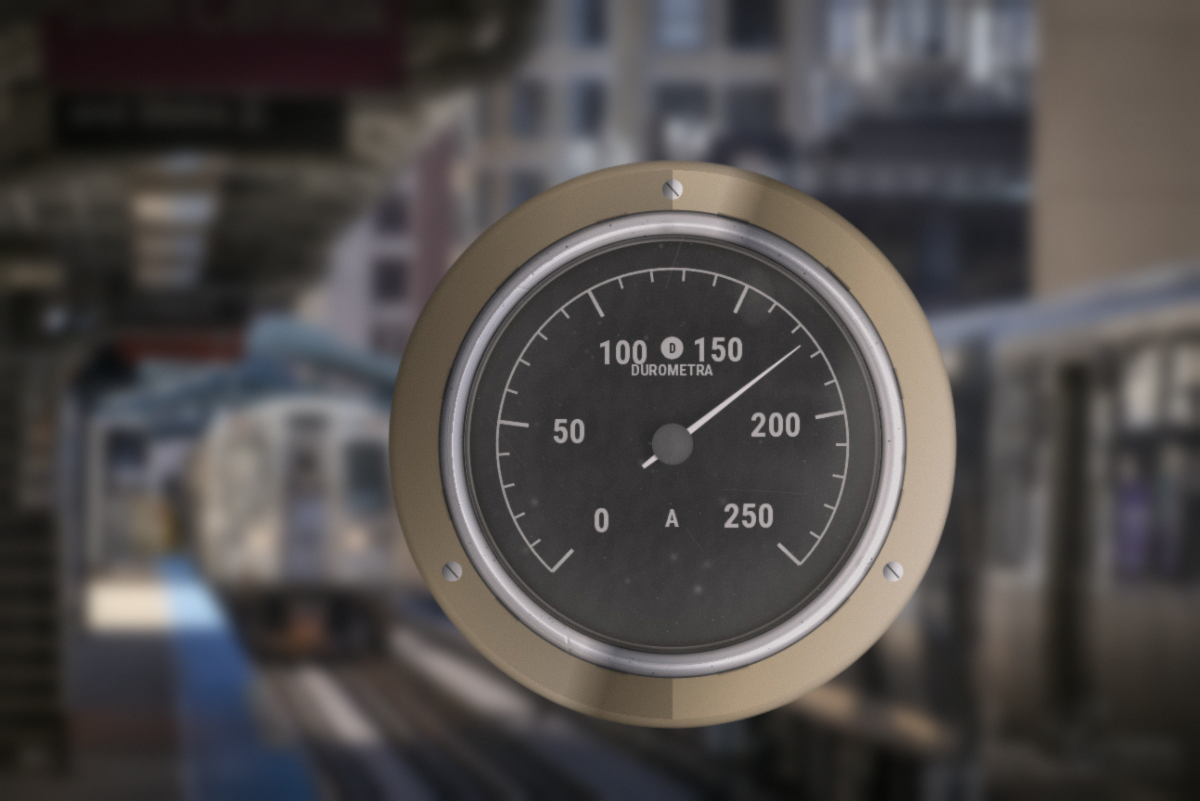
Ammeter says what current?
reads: 175 A
